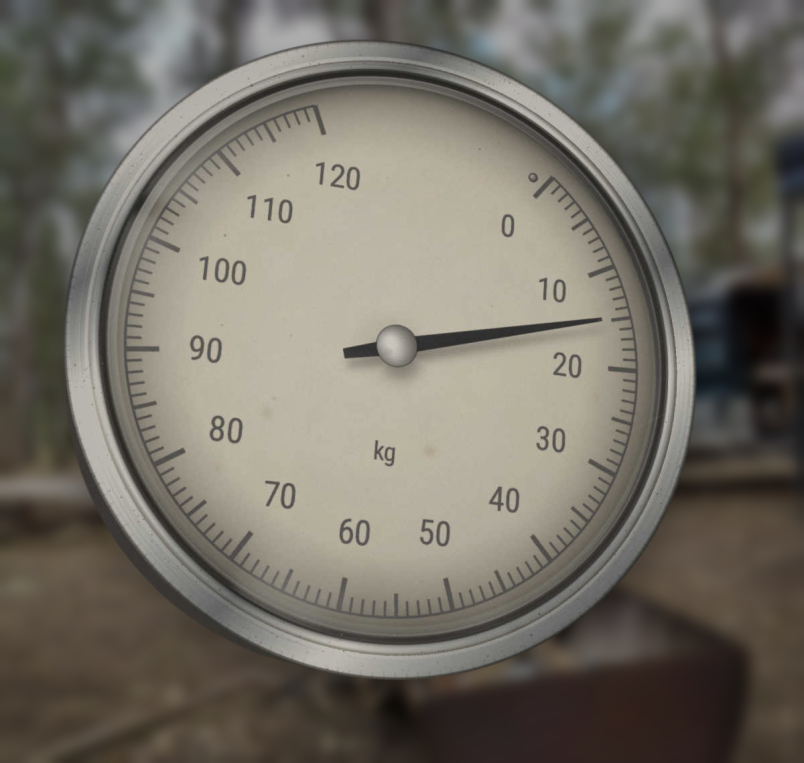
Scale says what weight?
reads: 15 kg
